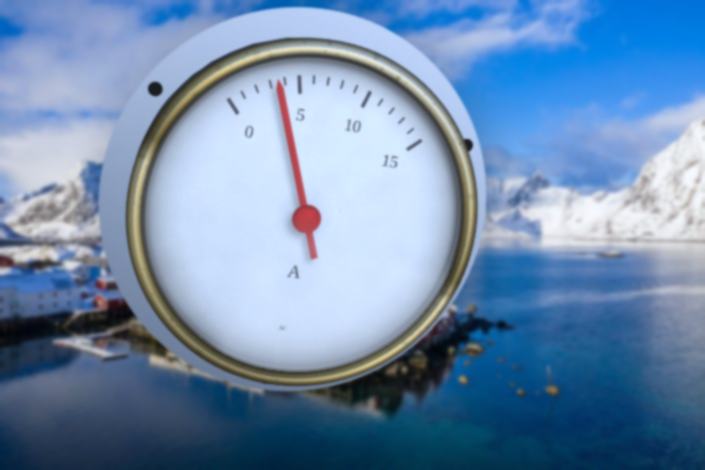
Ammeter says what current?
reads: 3.5 A
